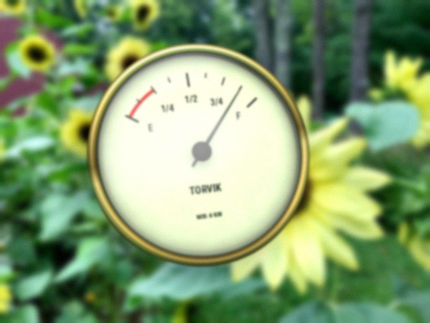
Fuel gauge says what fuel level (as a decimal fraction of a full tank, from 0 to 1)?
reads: 0.875
